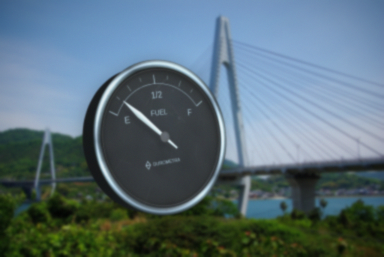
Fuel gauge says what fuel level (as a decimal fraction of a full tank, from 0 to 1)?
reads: 0.125
